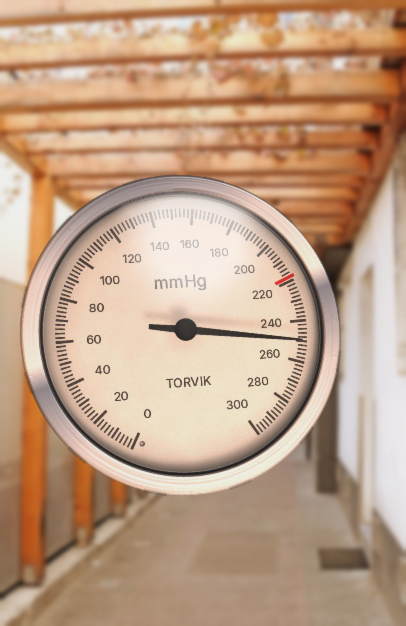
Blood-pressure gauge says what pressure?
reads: 250 mmHg
